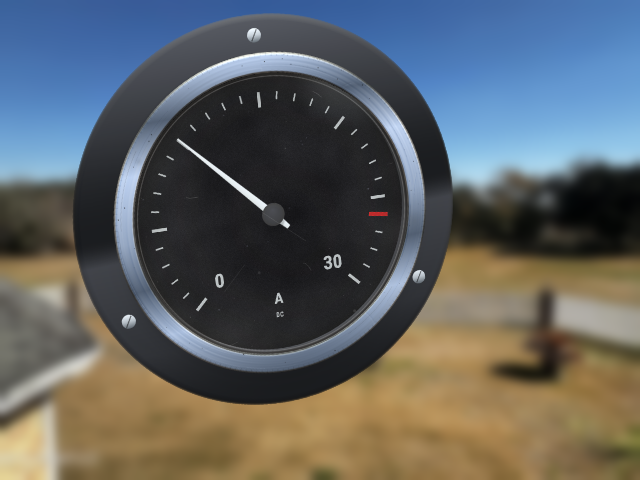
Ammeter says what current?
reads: 10 A
